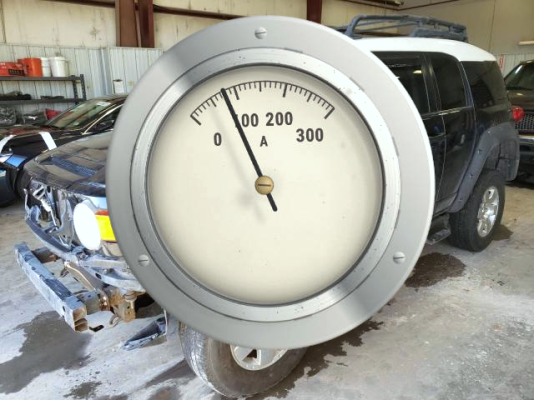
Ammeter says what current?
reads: 80 A
